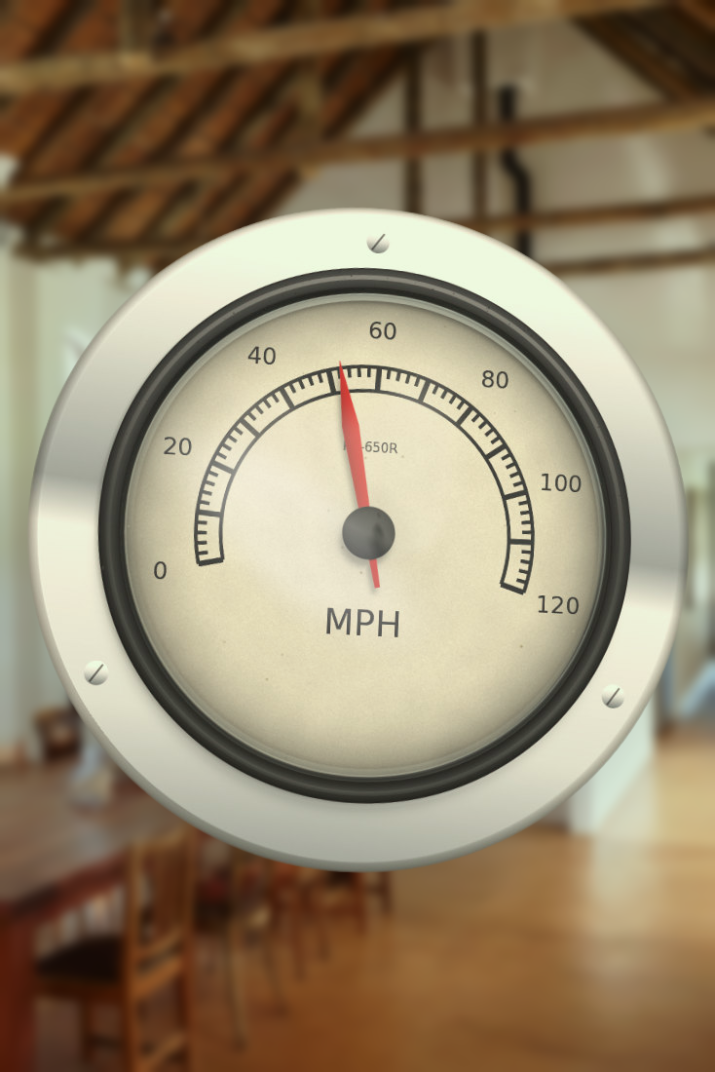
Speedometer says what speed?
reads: 52 mph
